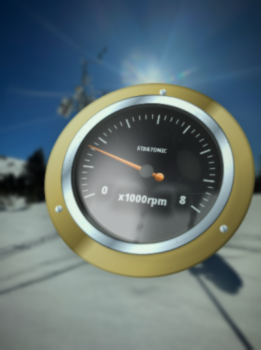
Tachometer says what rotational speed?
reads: 1600 rpm
